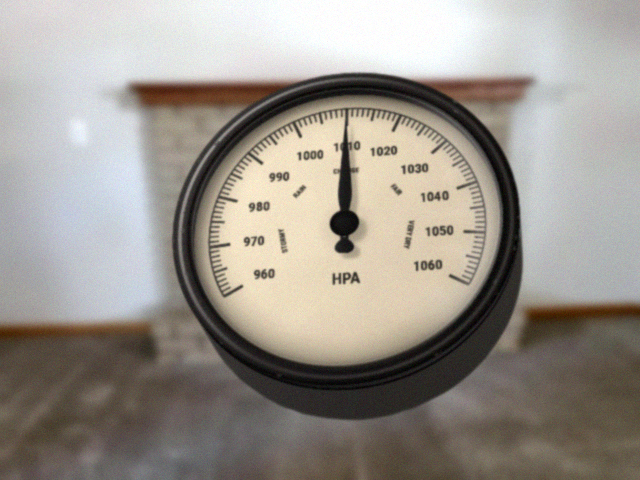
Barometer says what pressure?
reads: 1010 hPa
